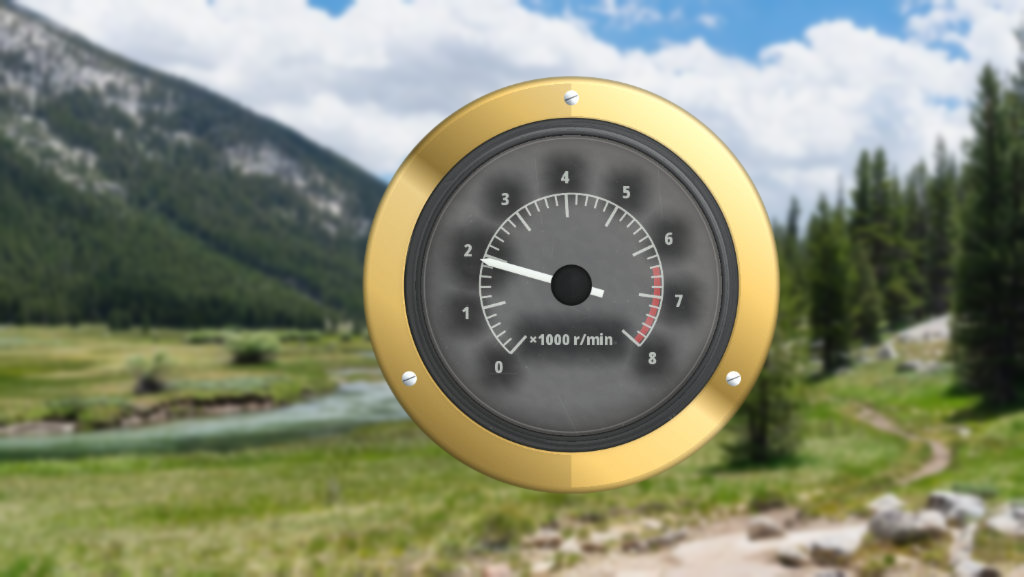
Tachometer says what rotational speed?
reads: 1900 rpm
